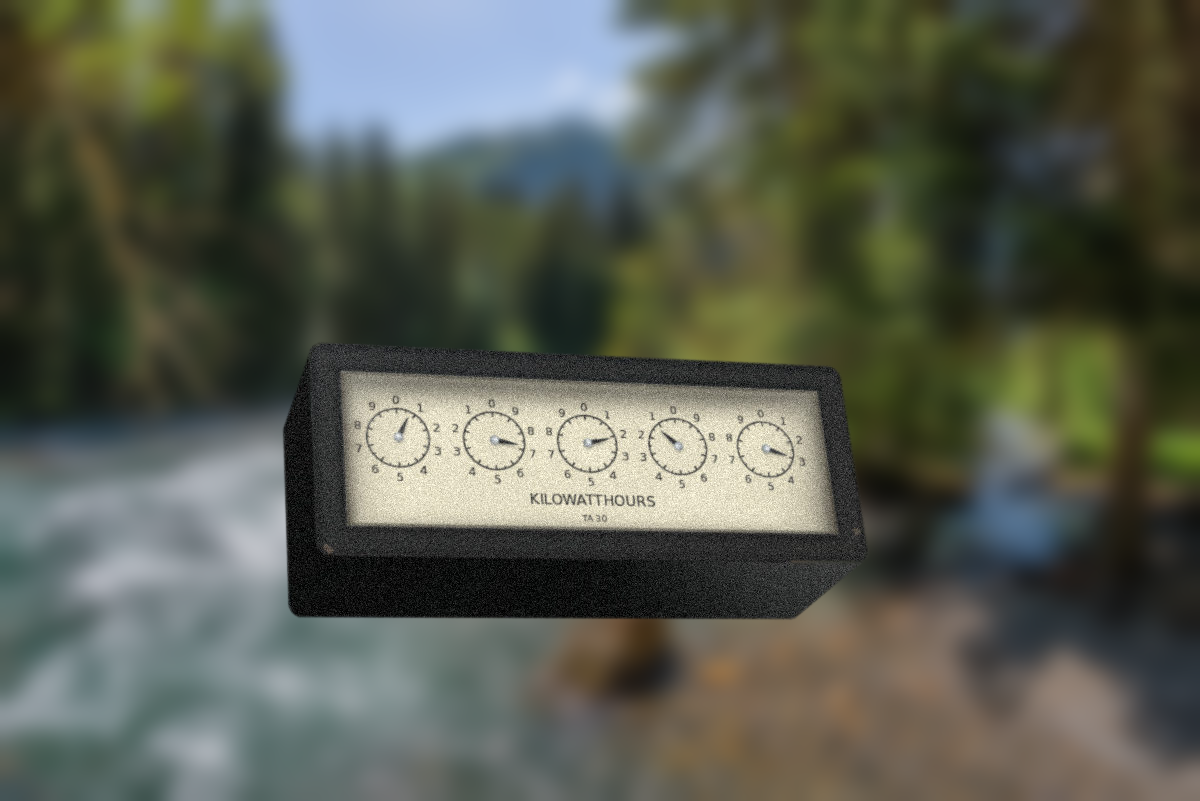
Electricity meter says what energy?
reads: 7213 kWh
